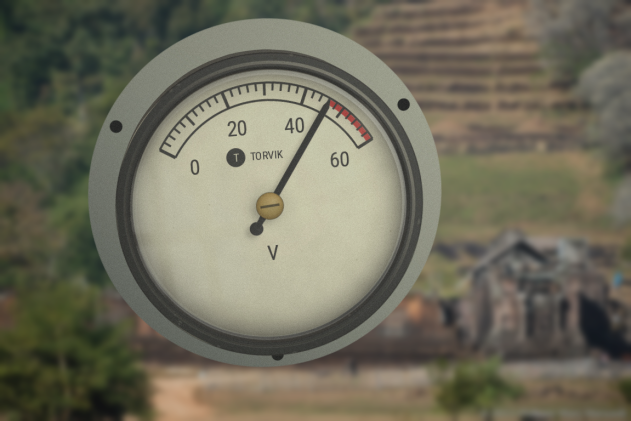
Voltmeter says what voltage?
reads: 46 V
